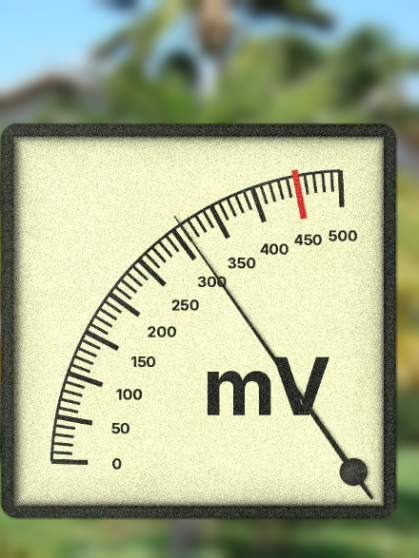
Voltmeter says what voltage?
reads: 310 mV
